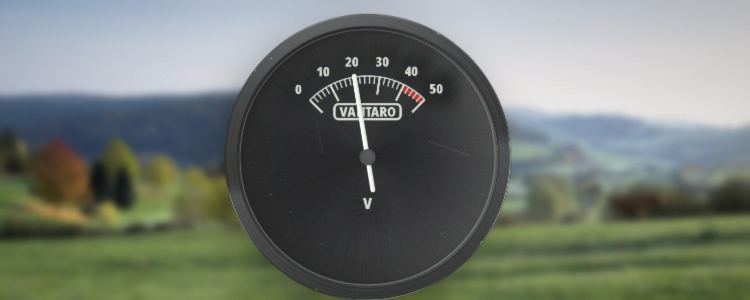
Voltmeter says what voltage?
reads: 20 V
